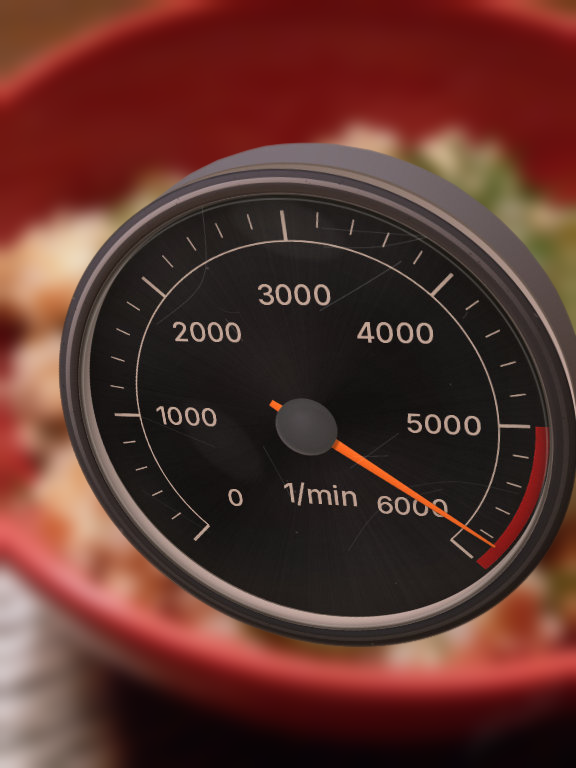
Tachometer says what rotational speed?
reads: 5800 rpm
